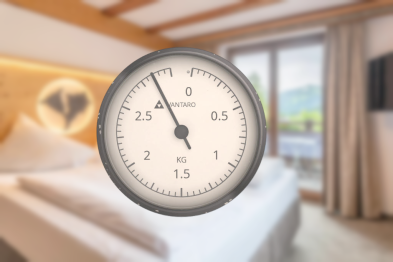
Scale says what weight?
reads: 2.85 kg
